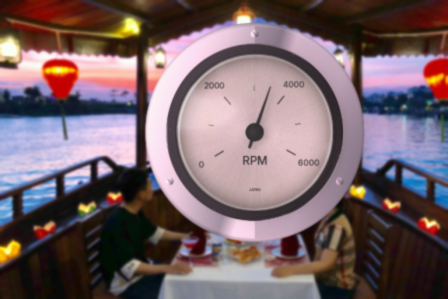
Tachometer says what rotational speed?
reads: 3500 rpm
